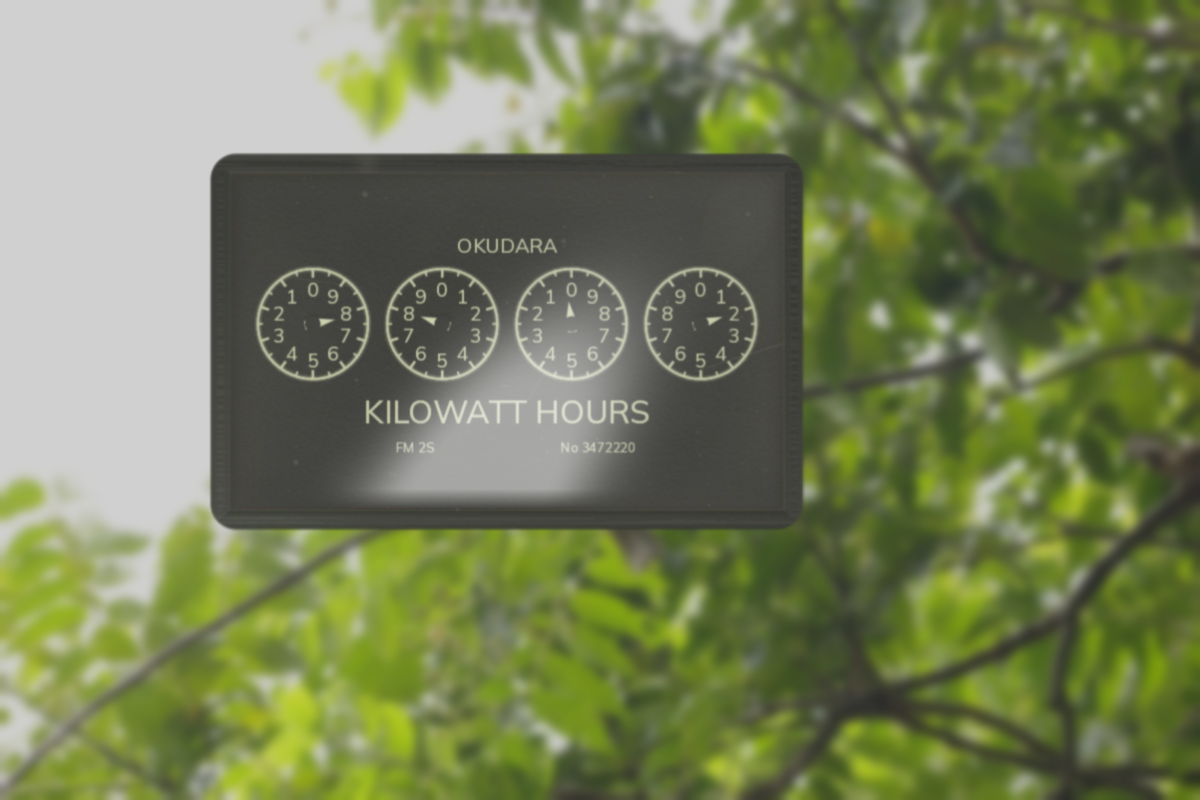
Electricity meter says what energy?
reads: 7802 kWh
